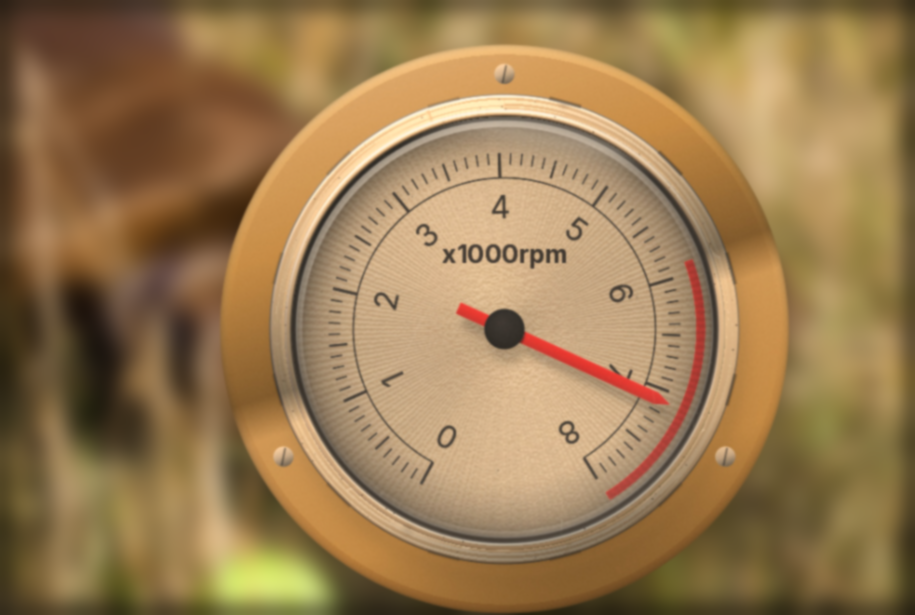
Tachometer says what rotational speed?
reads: 7100 rpm
